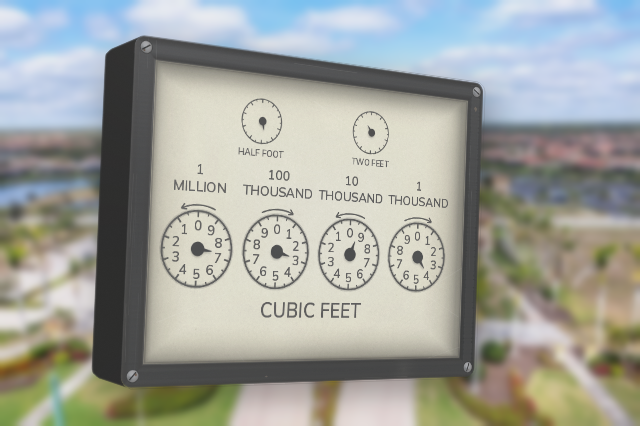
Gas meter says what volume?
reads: 729400 ft³
